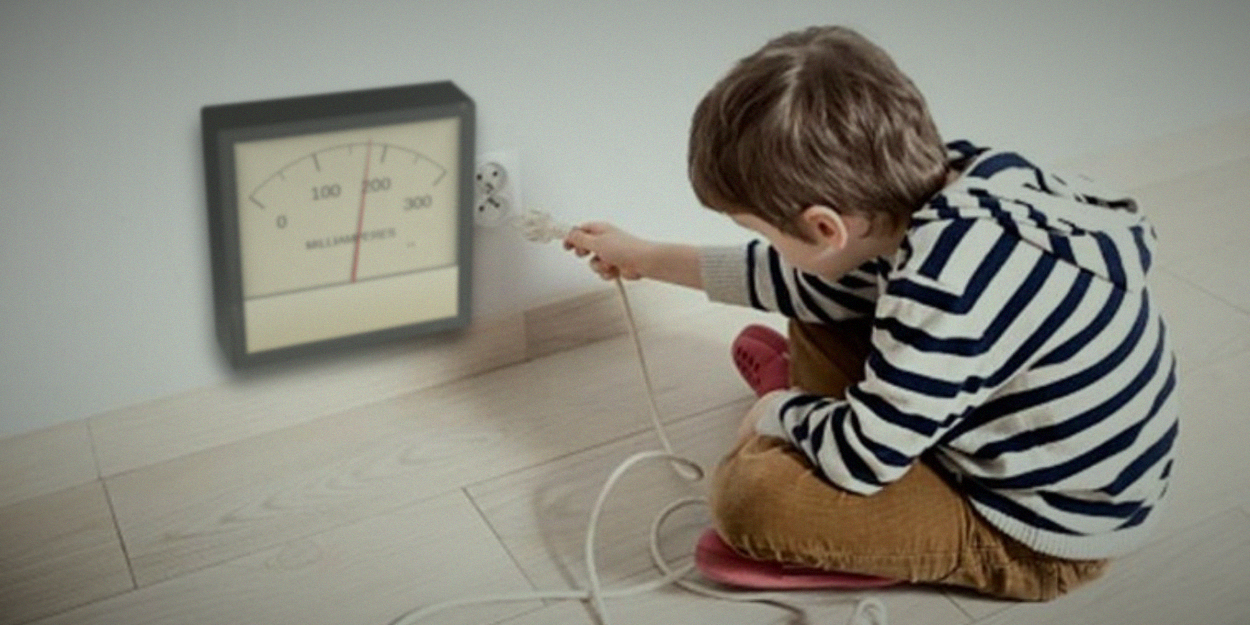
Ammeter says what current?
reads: 175 mA
